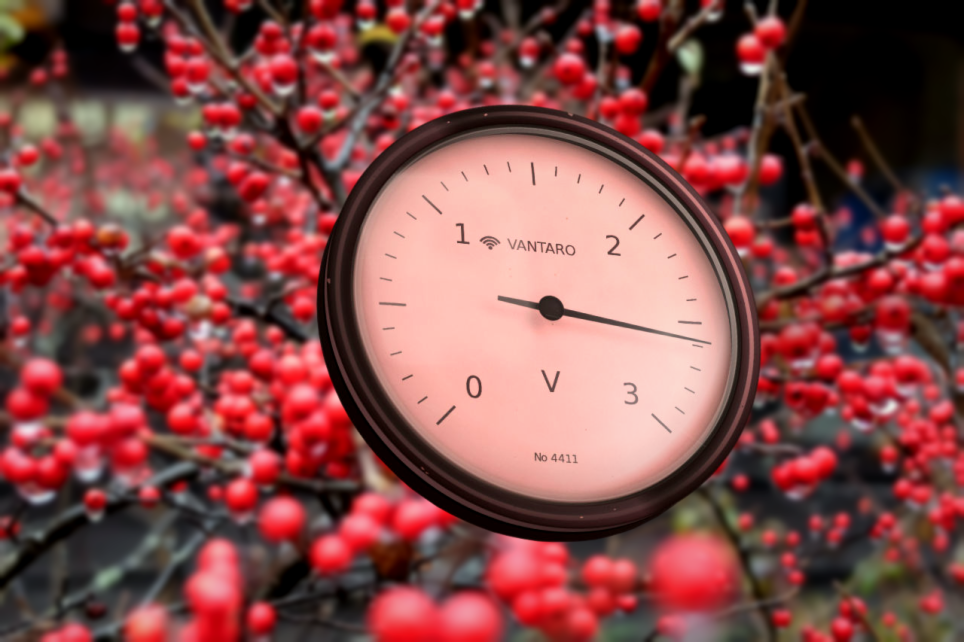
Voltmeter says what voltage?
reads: 2.6 V
